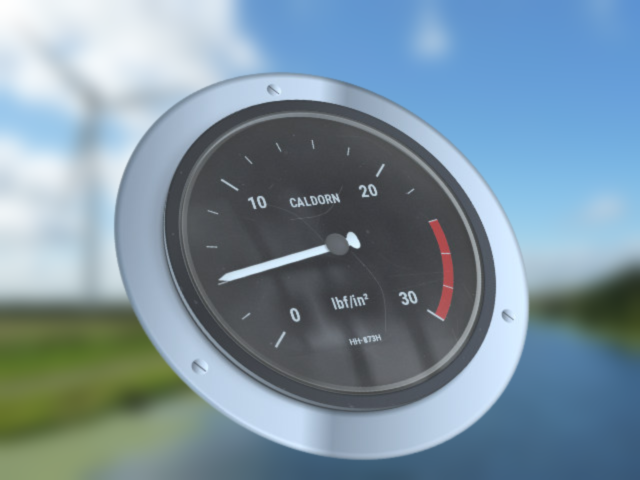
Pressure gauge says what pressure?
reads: 4 psi
